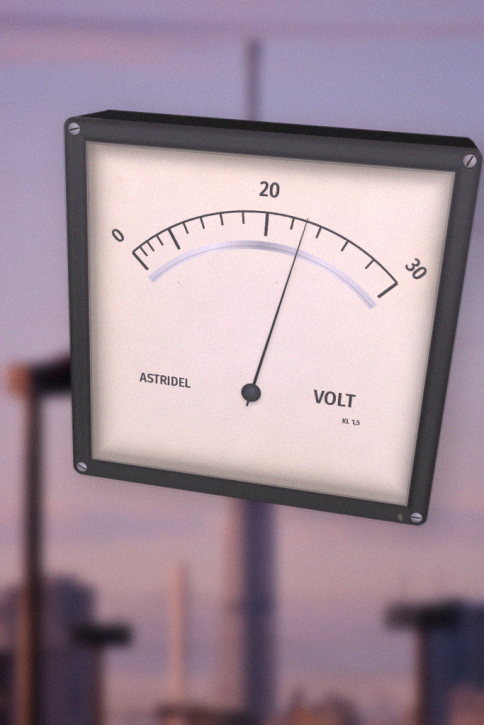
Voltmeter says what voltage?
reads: 23 V
